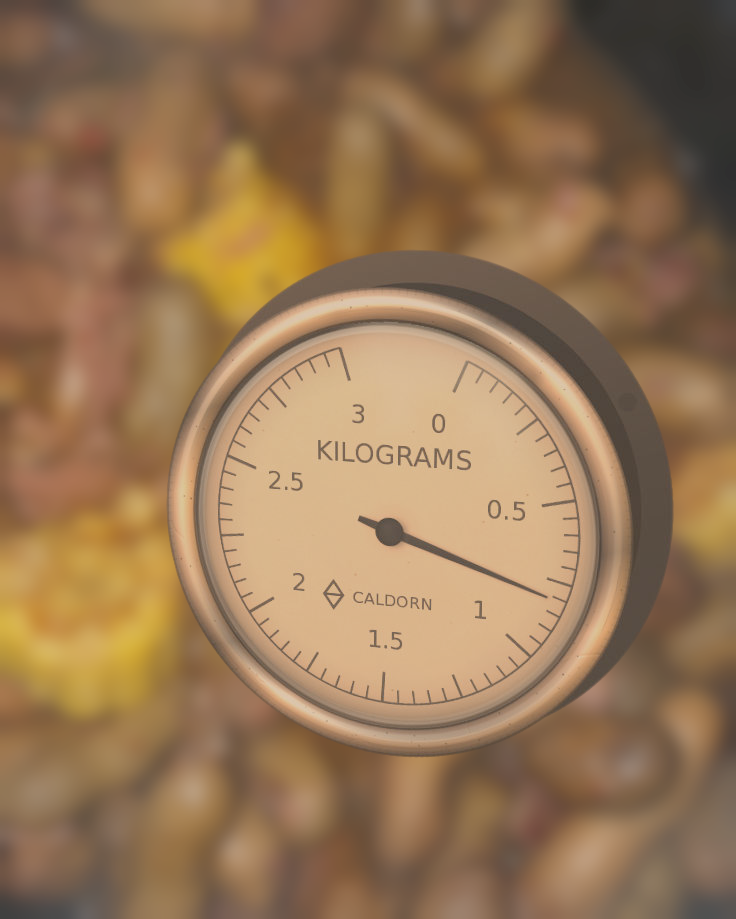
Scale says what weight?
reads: 0.8 kg
